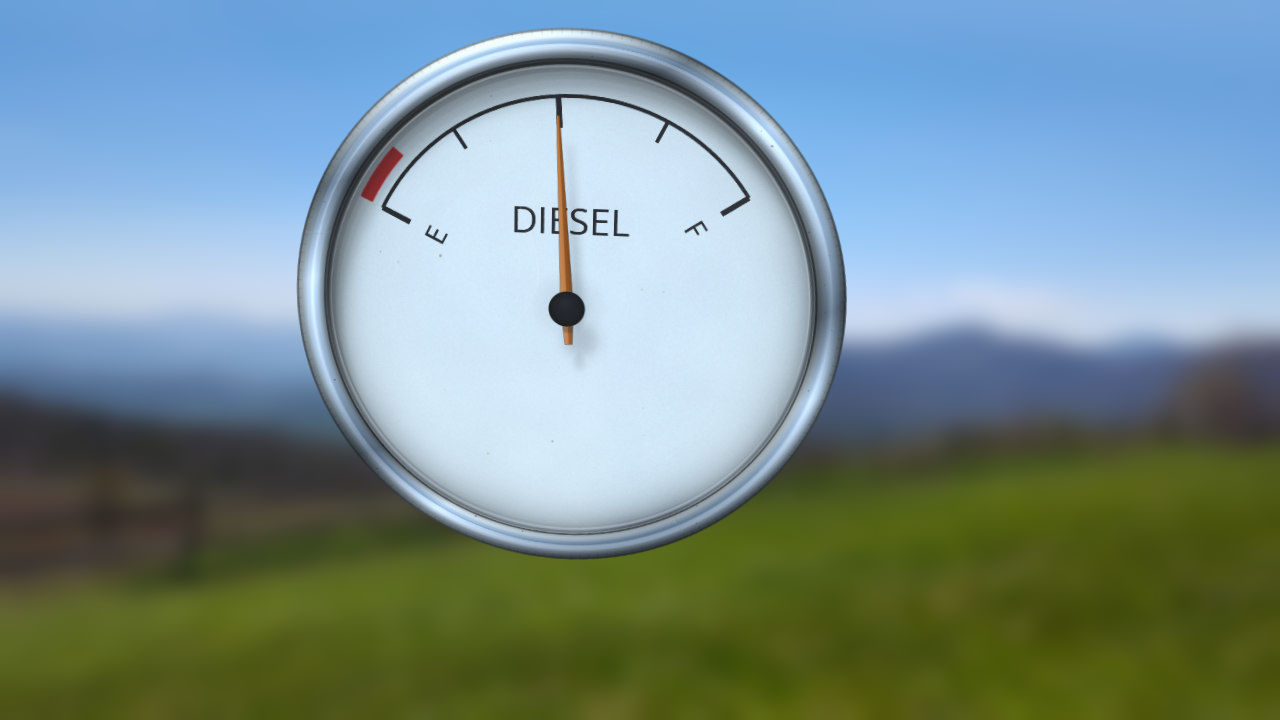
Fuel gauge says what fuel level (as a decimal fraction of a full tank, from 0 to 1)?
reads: 0.5
